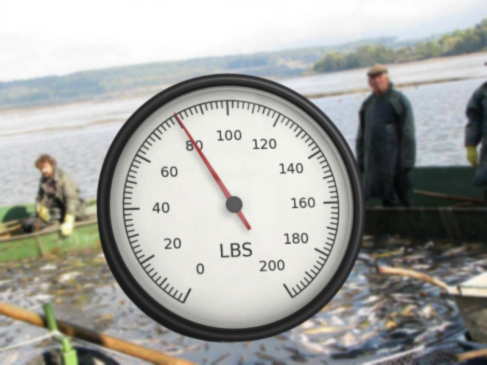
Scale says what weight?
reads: 80 lb
